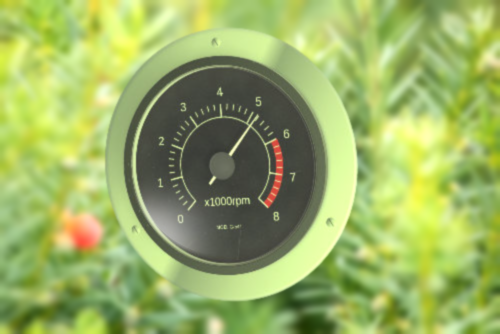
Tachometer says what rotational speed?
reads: 5200 rpm
